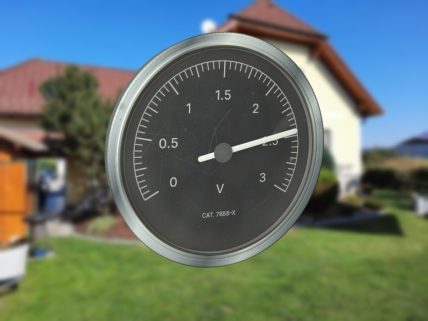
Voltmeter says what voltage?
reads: 2.45 V
